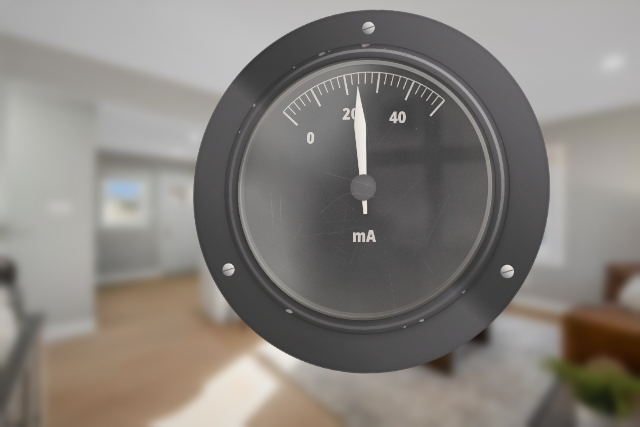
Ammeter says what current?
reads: 24 mA
